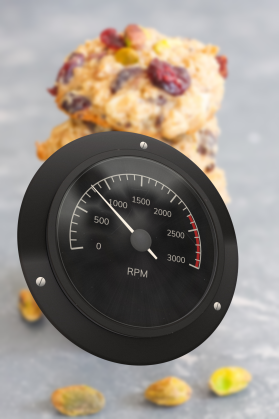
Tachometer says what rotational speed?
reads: 800 rpm
